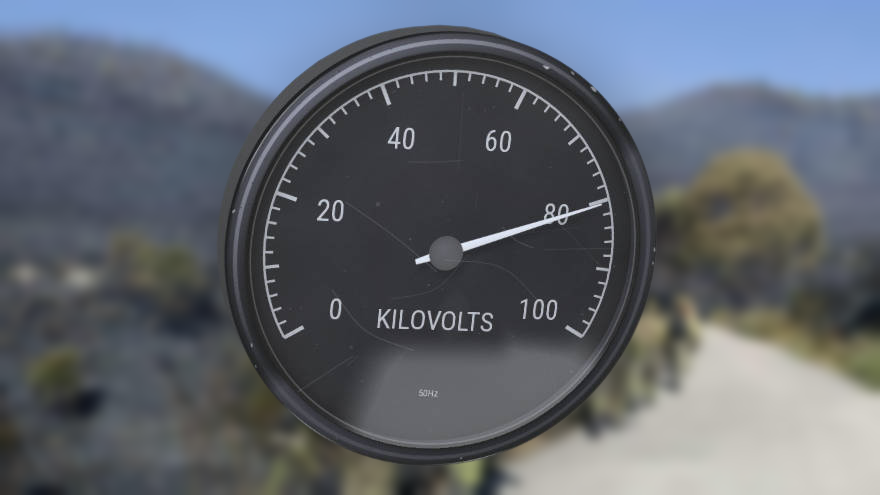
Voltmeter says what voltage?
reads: 80 kV
